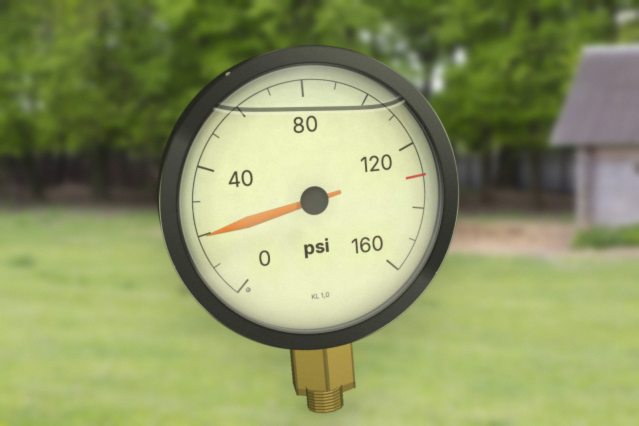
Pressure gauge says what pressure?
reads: 20 psi
